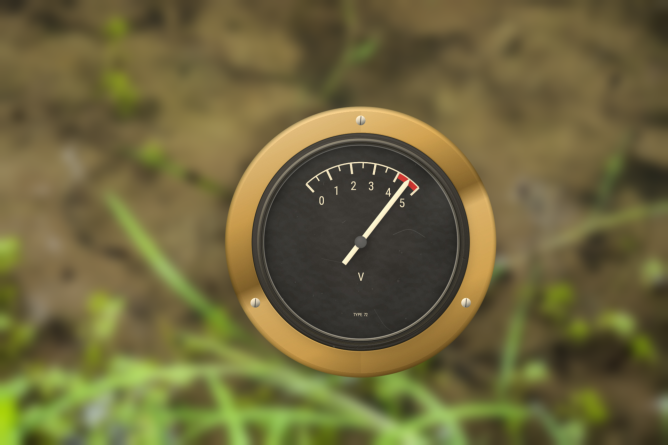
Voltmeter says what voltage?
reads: 4.5 V
